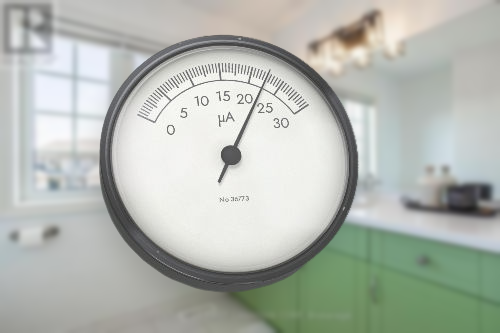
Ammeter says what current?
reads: 22.5 µA
